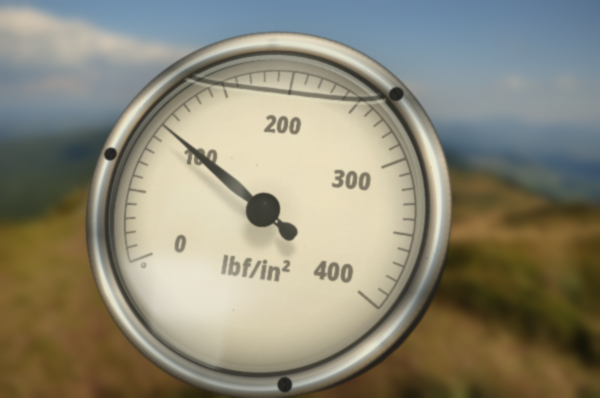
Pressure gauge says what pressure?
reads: 100 psi
